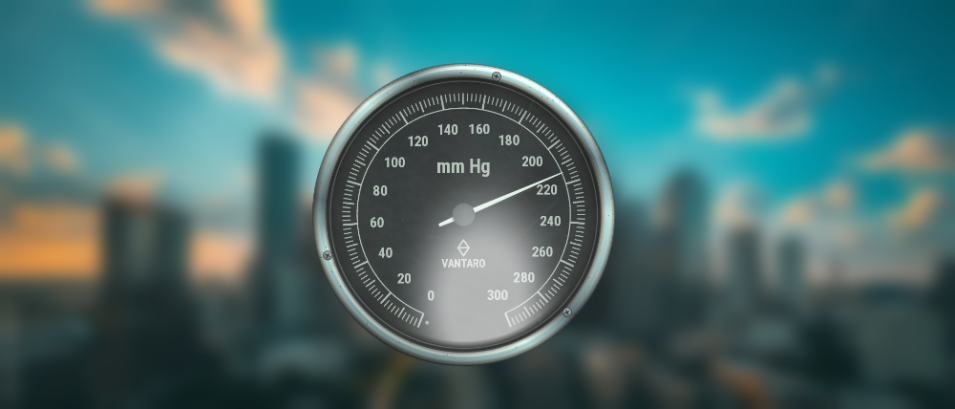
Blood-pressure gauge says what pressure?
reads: 214 mmHg
